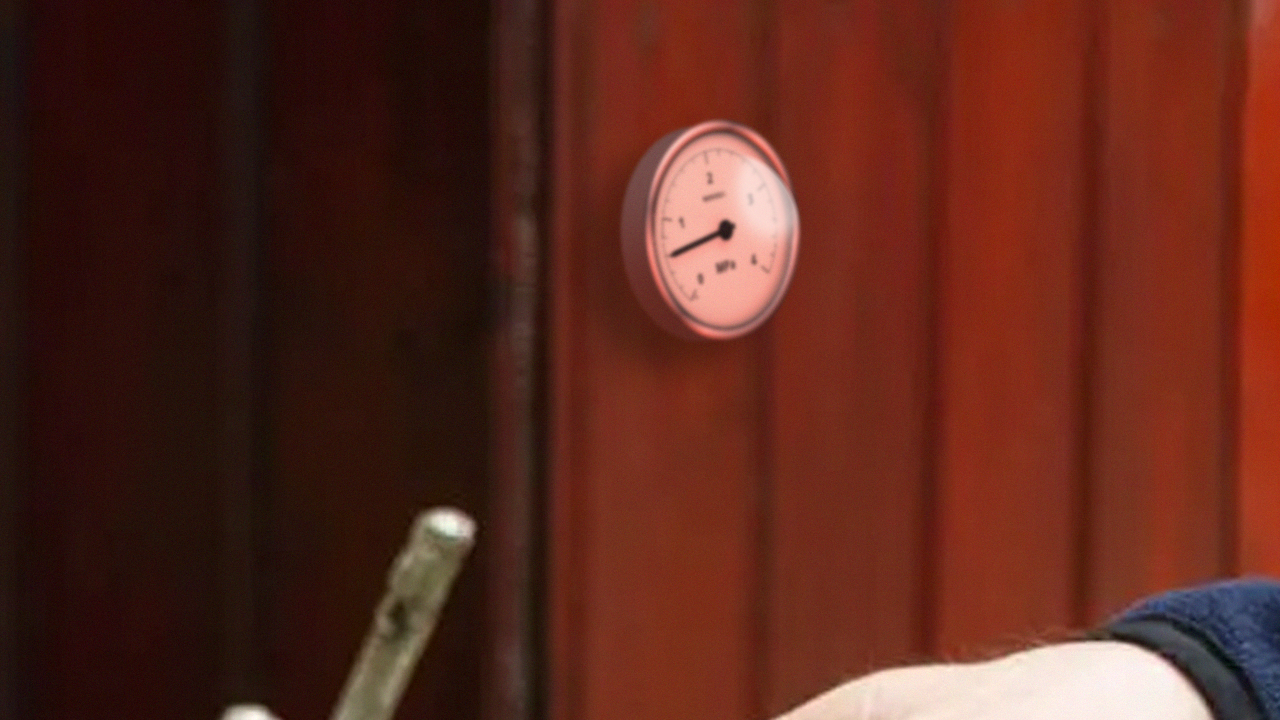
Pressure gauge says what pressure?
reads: 0.6 MPa
